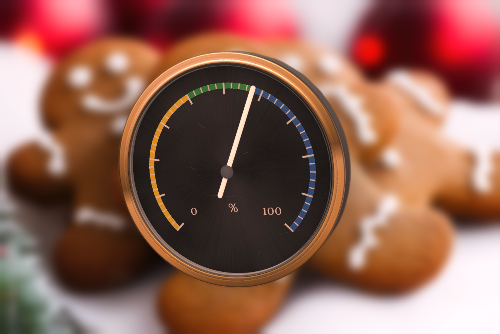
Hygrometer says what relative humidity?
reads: 58 %
